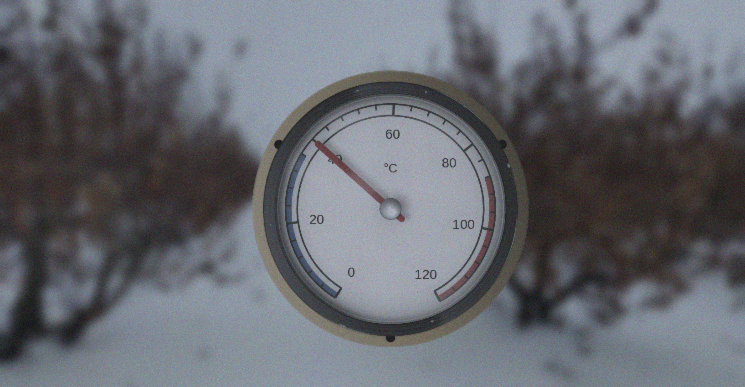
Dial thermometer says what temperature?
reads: 40 °C
